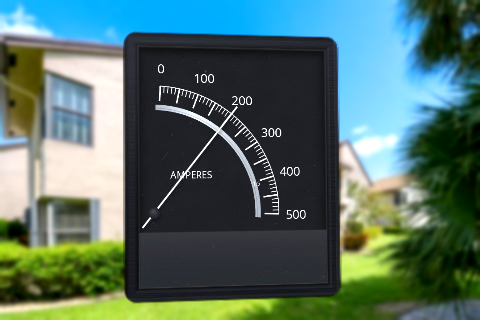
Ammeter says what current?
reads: 200 A
